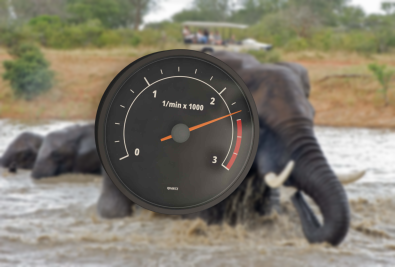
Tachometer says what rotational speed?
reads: 2300 rpm
